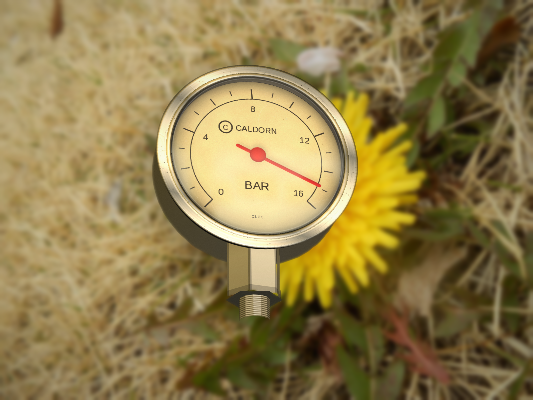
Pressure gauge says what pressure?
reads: 15 bar
